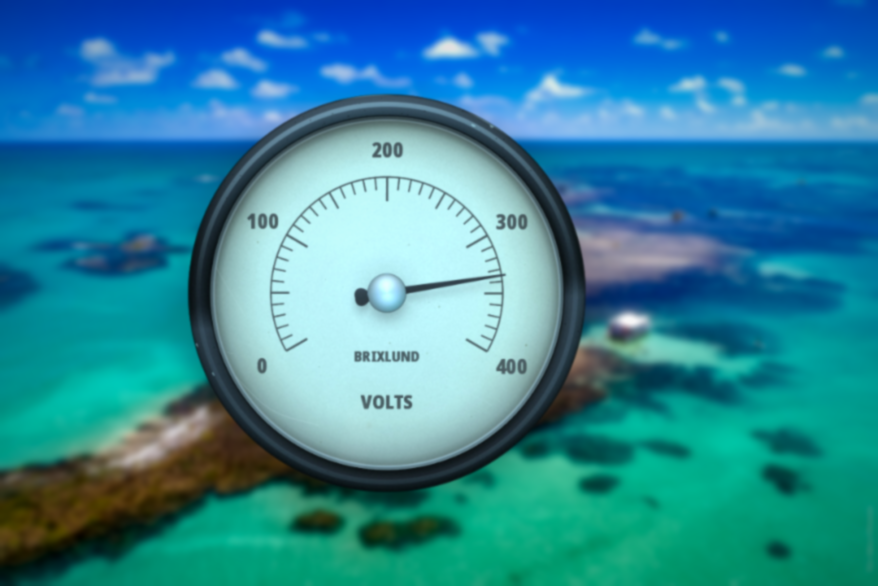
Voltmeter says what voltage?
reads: 335 V
